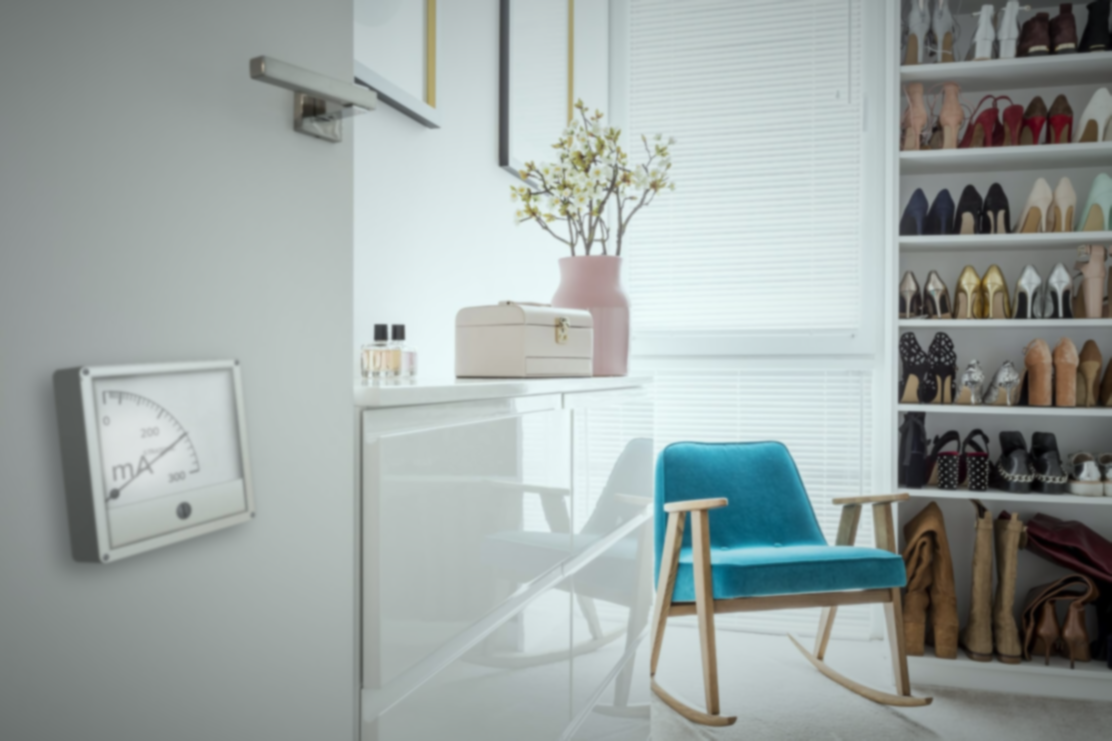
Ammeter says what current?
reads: 250 mA
